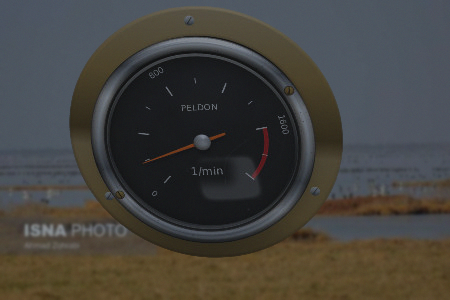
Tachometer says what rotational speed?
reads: 200 rpm
